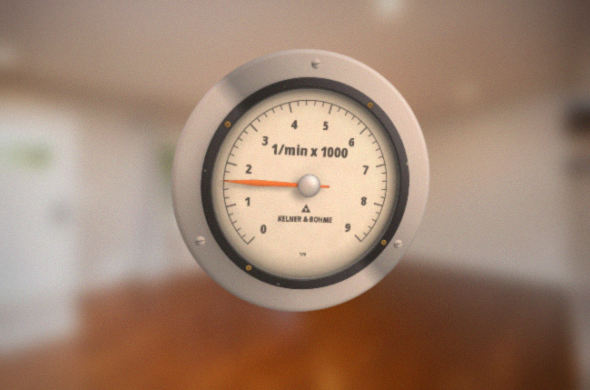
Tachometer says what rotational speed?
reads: 1600 rpm
